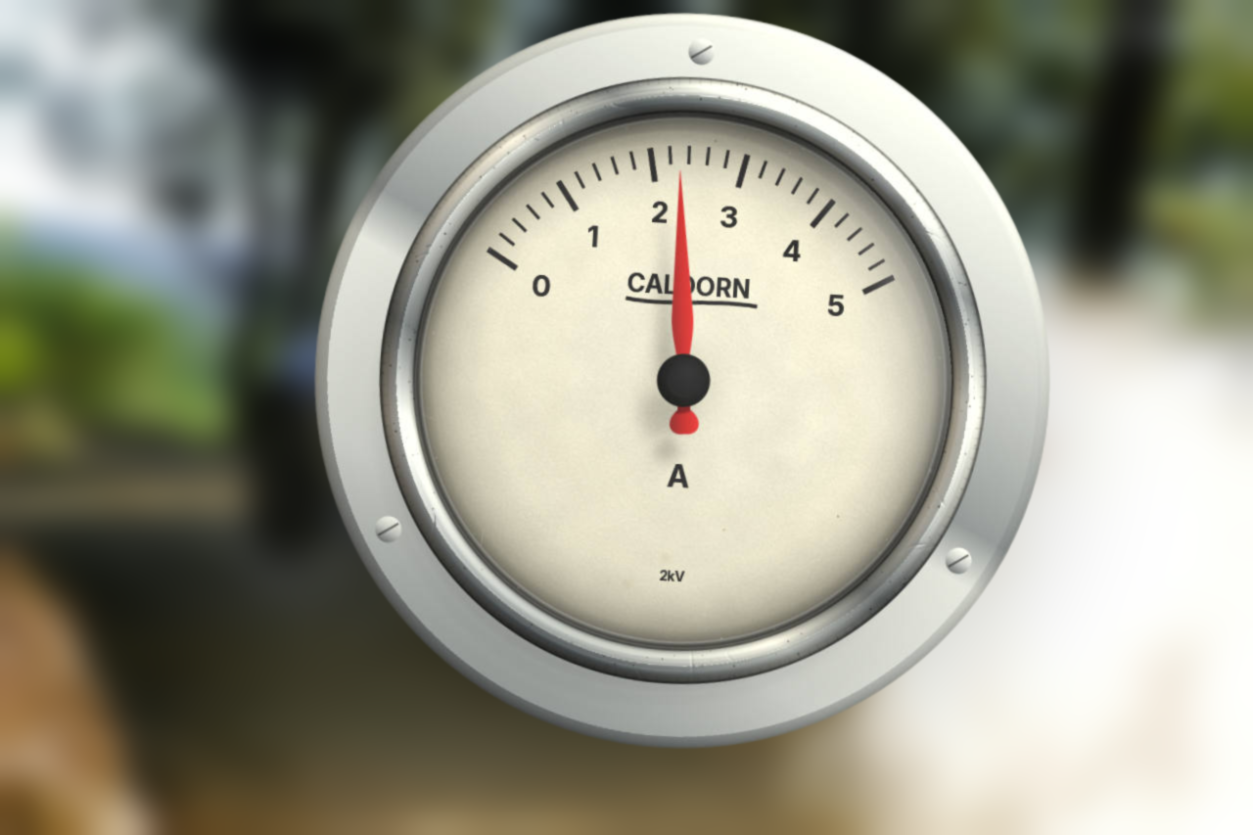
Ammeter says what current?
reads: 2.3 A
